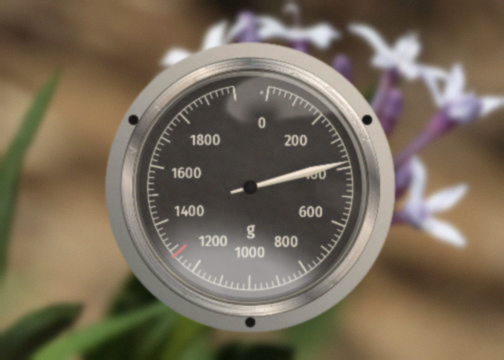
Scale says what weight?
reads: 380 g
